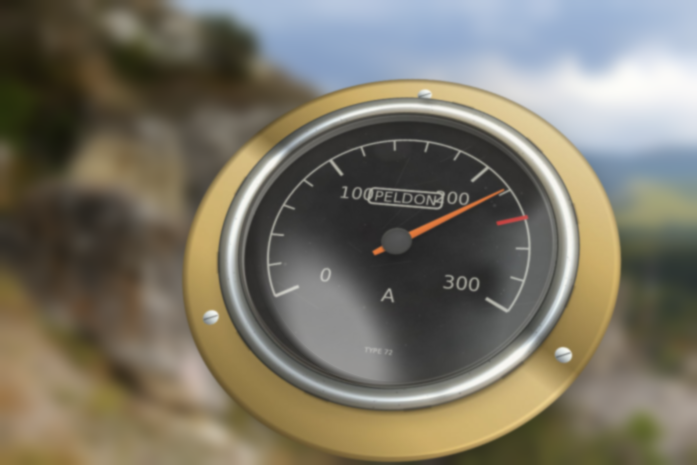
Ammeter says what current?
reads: 220 A
